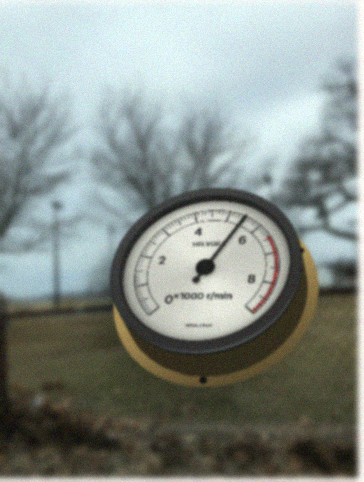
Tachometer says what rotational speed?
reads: 5500 rpm
